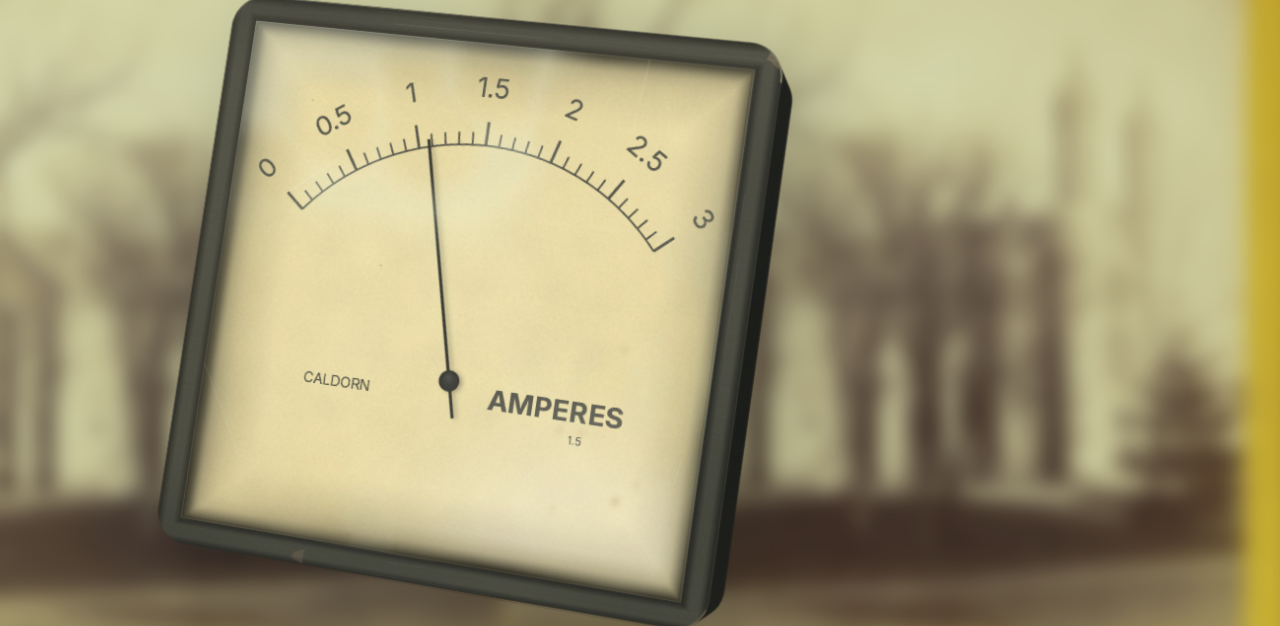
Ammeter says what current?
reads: 1.1 A
